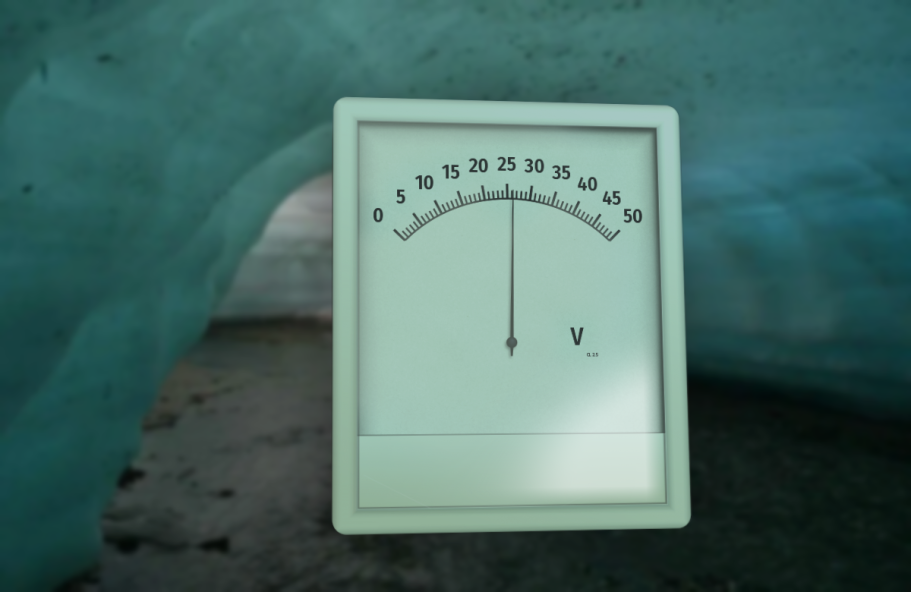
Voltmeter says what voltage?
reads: 26 V
